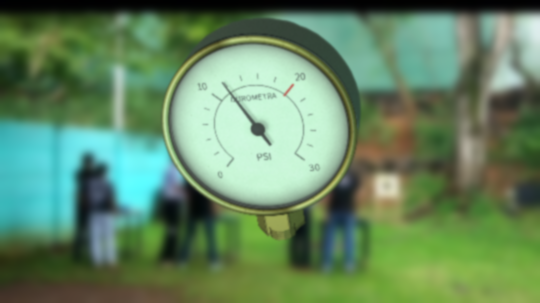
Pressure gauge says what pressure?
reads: 12 psi
